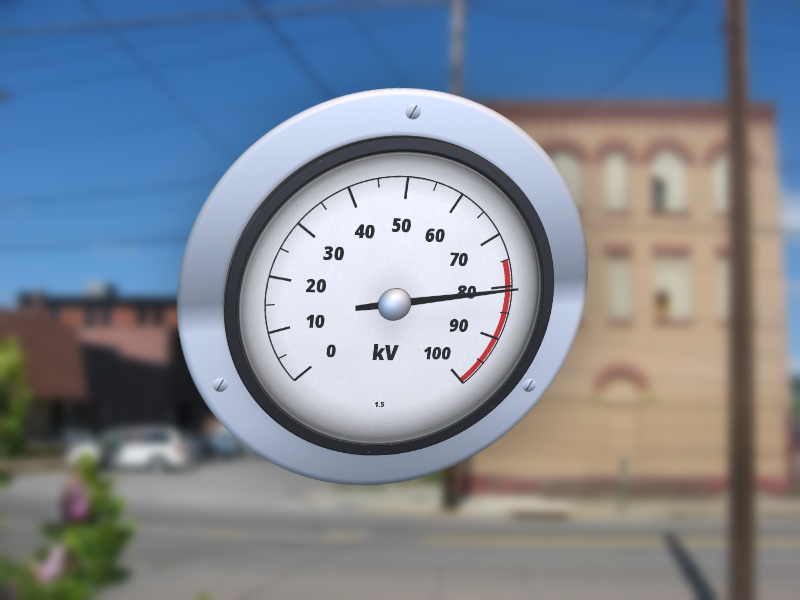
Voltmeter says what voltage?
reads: 80 kV
